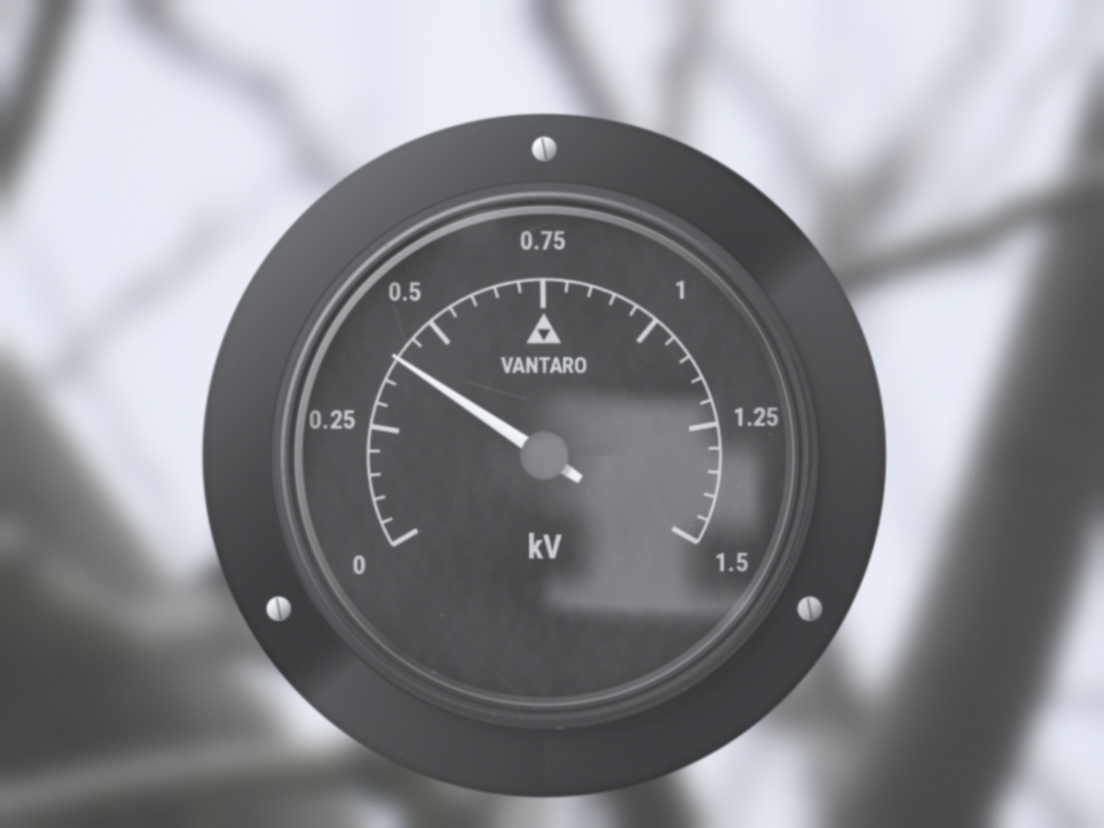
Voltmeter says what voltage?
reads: 0.4 kV
